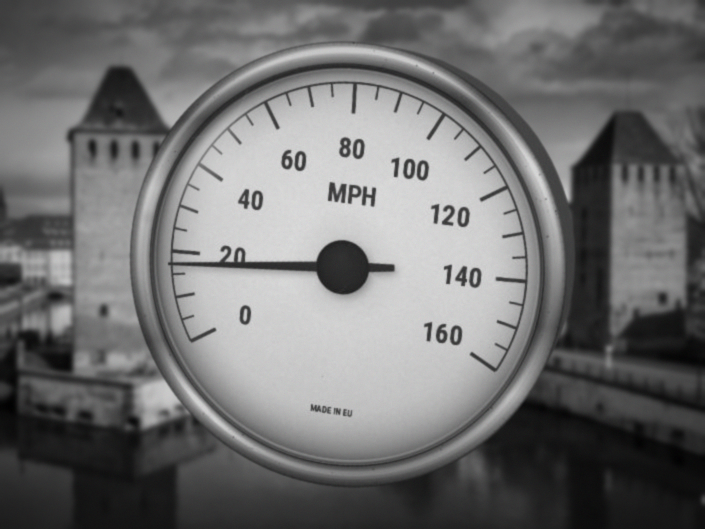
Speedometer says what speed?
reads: 17.5 mph
